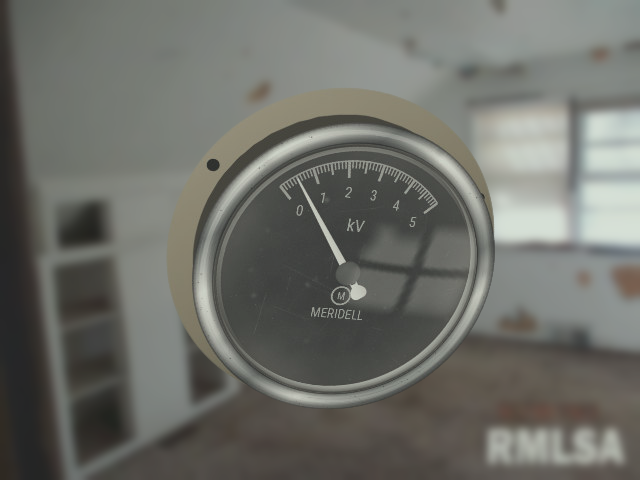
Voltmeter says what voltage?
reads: 0.5 kV
